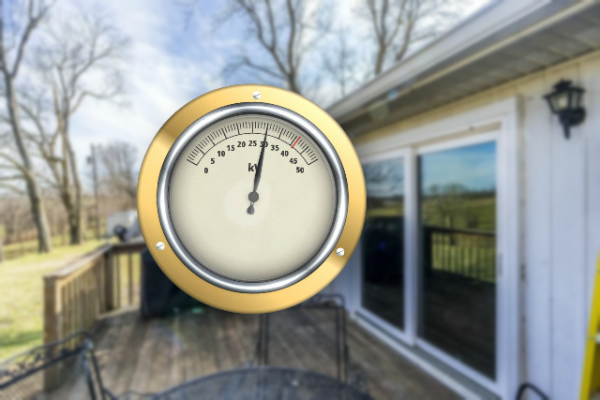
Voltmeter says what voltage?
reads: 30 kV
